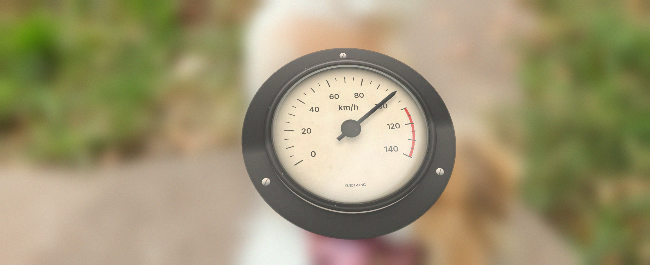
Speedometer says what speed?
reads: 100 km/h
